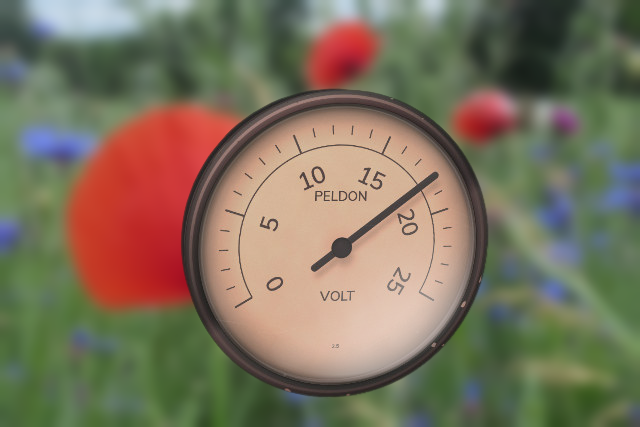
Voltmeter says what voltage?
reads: 18 V
